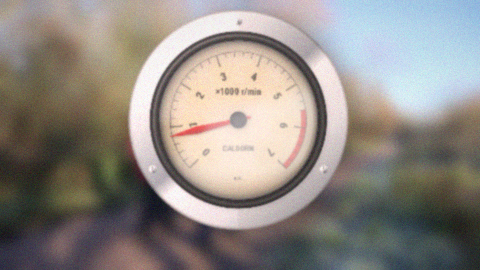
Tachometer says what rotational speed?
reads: 800 rpm
